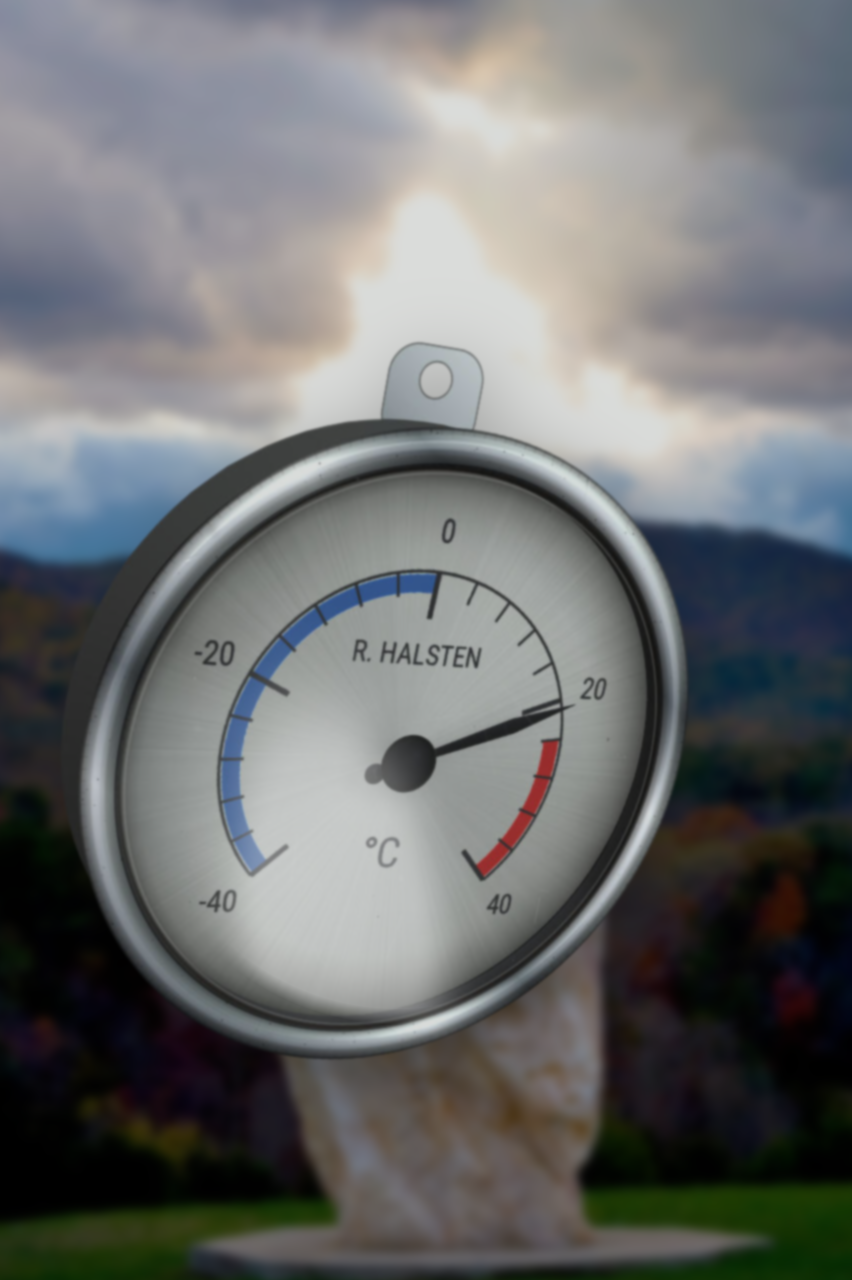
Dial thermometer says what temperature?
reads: 20 °C
